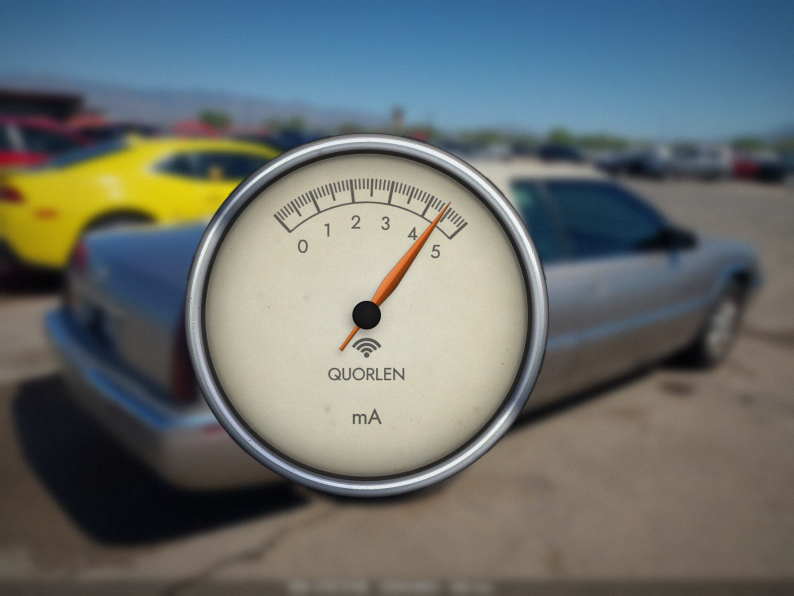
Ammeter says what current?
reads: 4.4 mA
